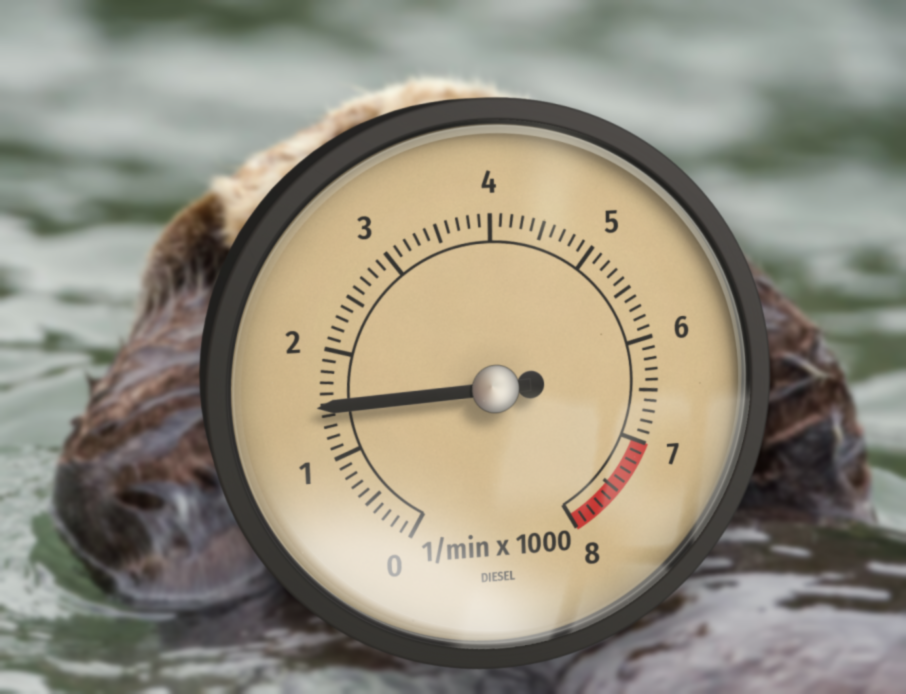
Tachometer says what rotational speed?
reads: 1500 rpm
